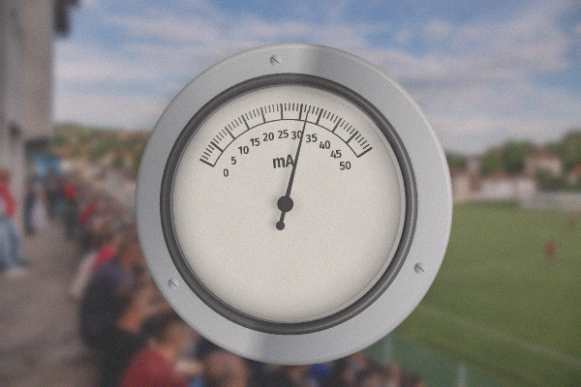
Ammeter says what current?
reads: 32 mA
